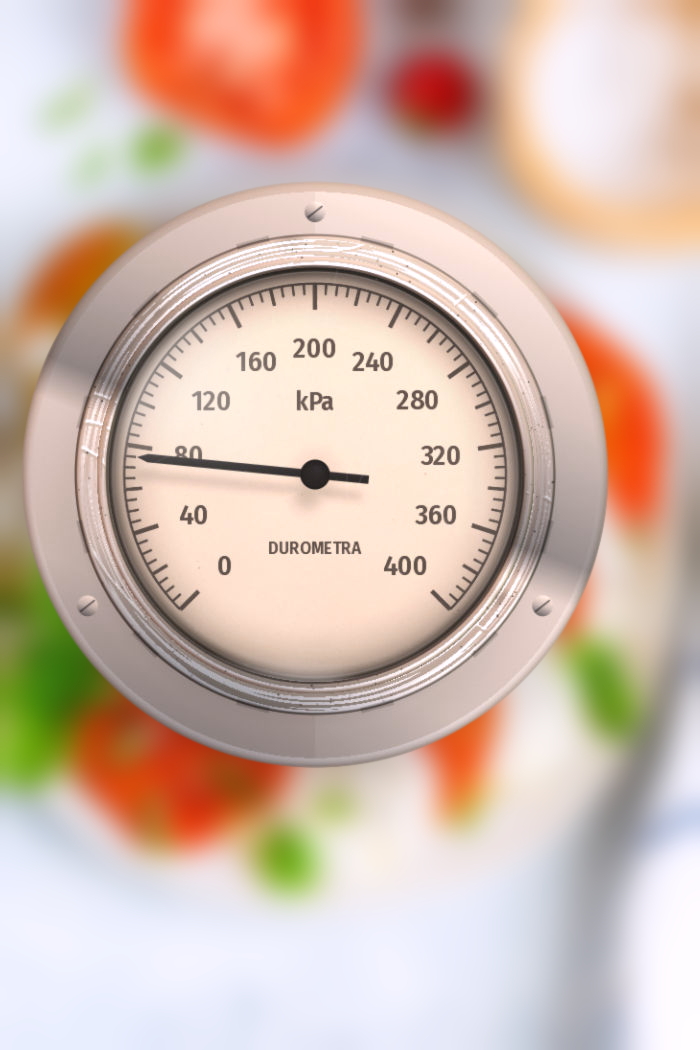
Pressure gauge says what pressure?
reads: 75 kPa
